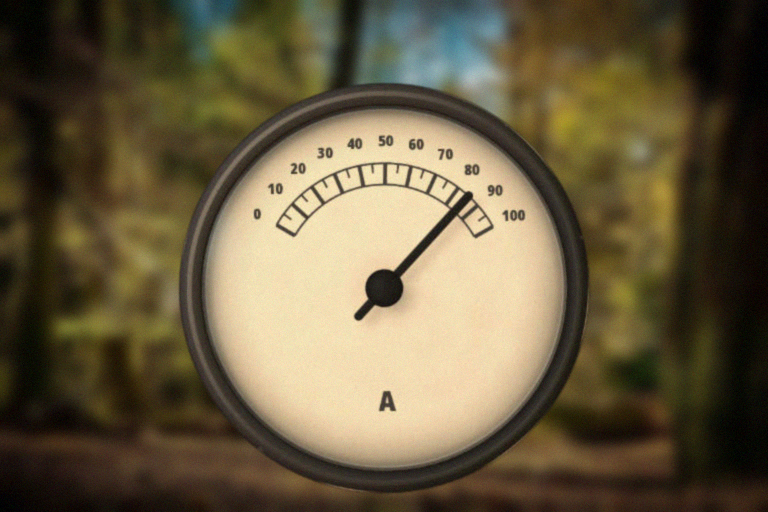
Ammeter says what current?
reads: 85 A
